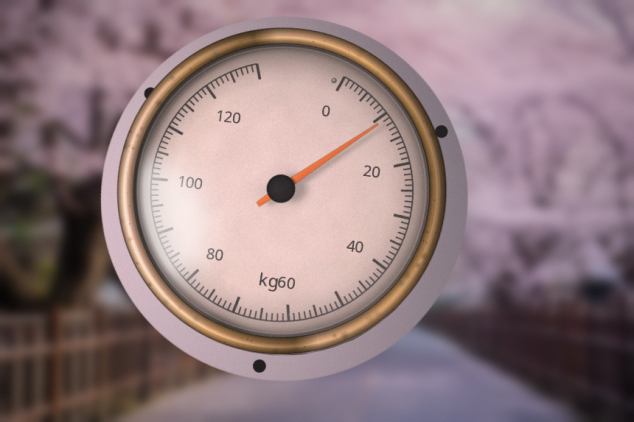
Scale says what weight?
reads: 11 kg
